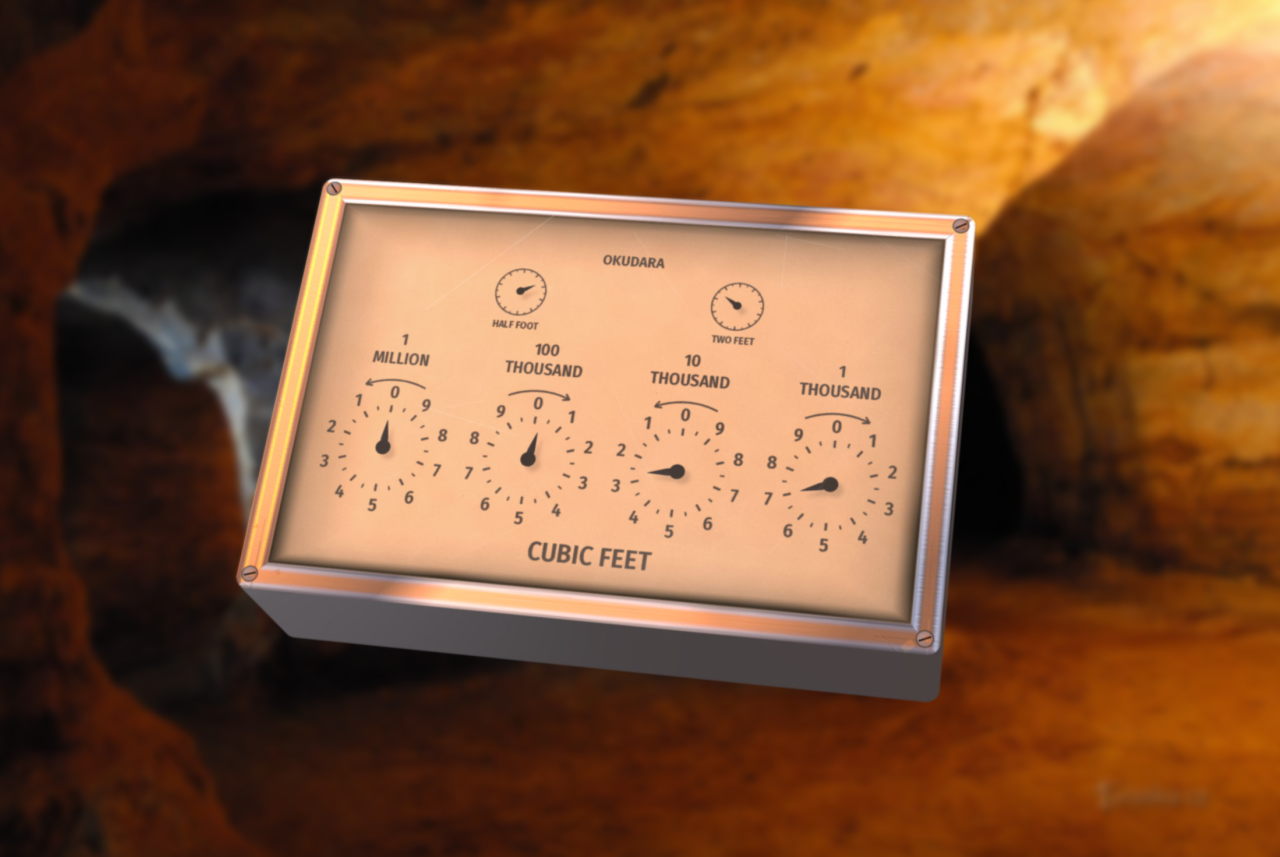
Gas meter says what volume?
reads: 2700 ft³
